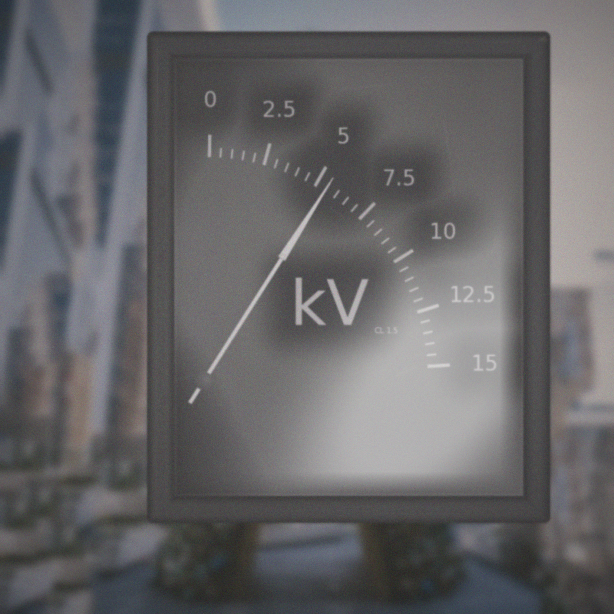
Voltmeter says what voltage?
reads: 5.5 kV
